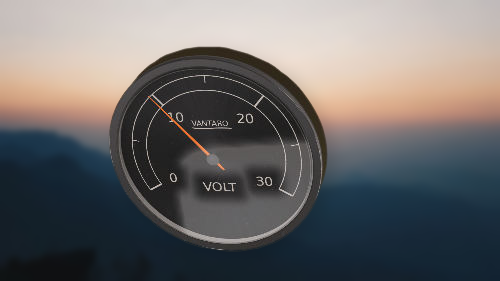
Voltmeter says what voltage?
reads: 10 V
